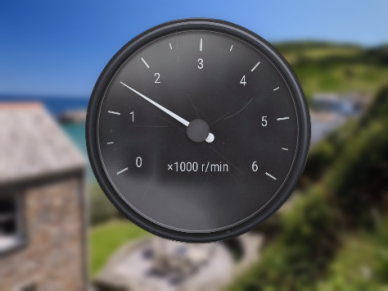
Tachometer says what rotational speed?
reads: 1500 rpm
